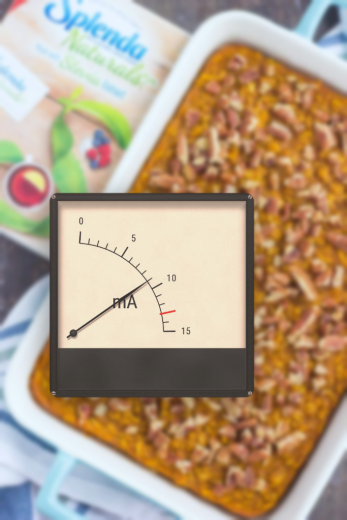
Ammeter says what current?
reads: 9 mA
